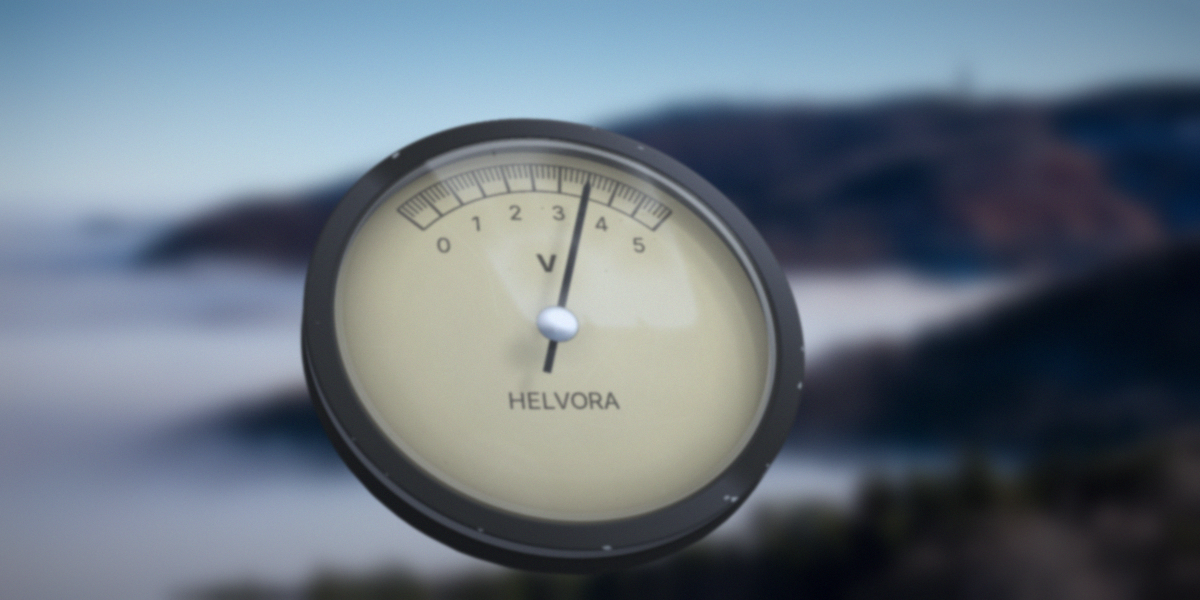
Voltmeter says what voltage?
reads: 3.5 V
